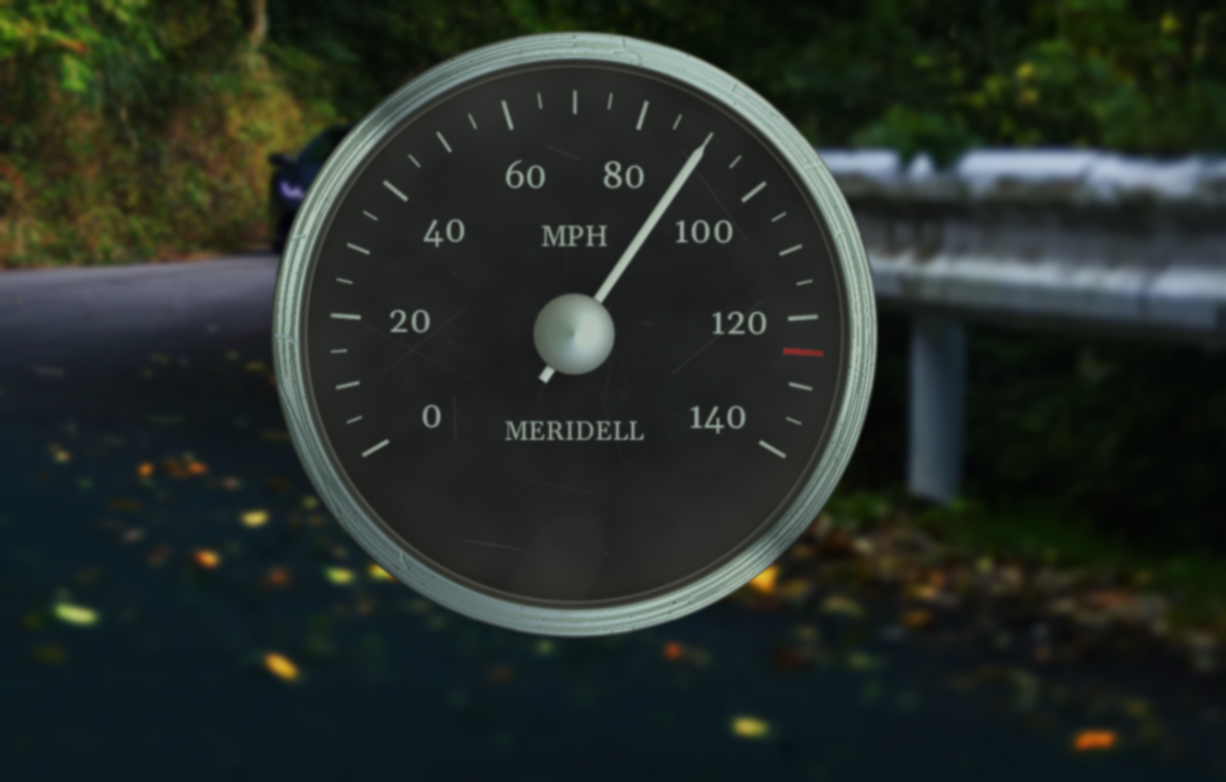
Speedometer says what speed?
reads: 90 mph
